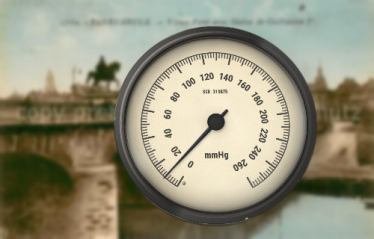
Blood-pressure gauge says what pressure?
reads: 10 mmHg
